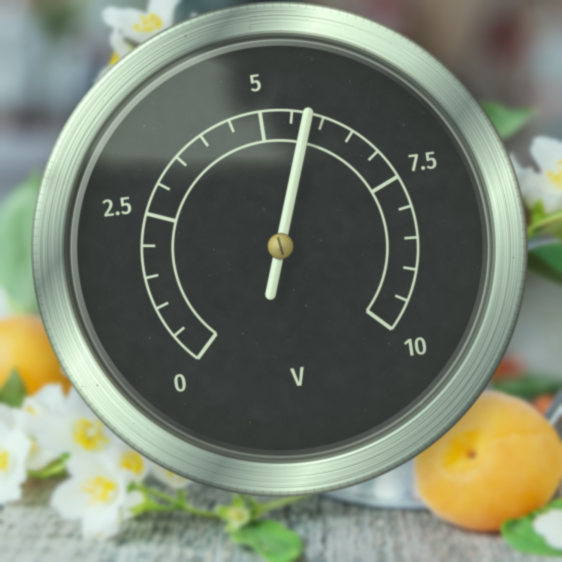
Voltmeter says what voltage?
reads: 5.75 V
